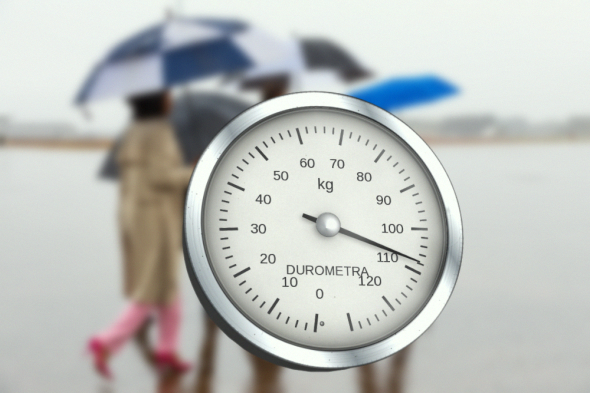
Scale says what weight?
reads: 108 kg
